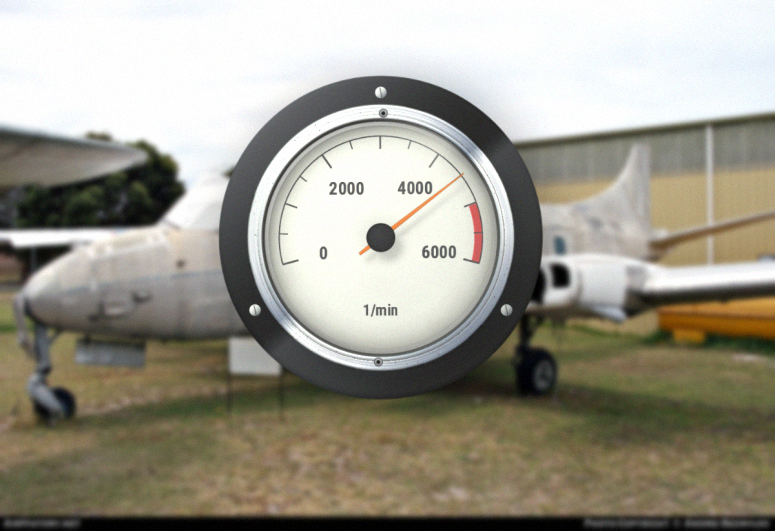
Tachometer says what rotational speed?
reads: 4500 rpm
